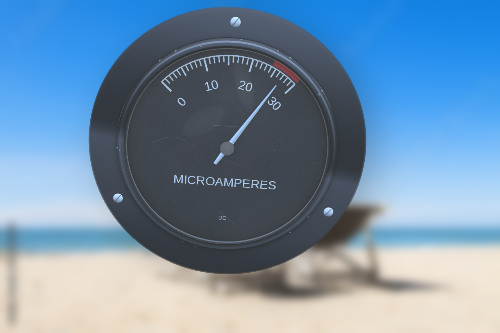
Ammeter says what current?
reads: 27 µA
